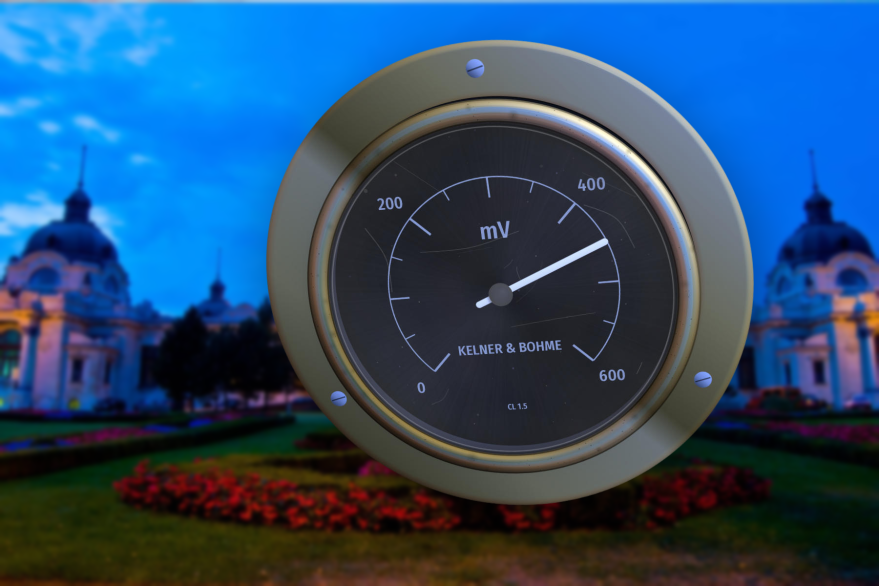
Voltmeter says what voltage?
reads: 450 mV
